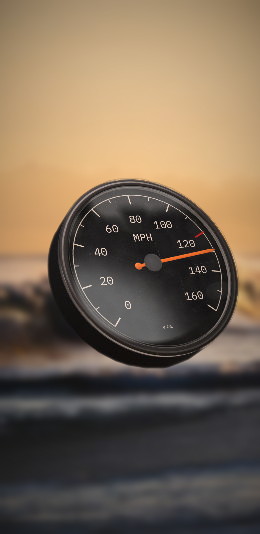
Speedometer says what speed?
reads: 130 mph
